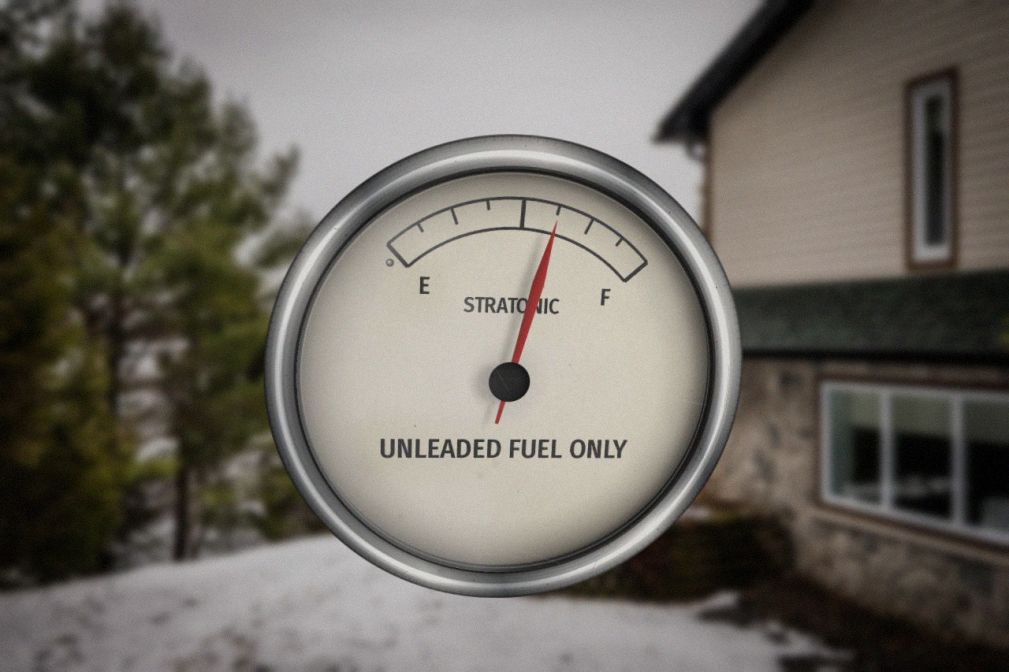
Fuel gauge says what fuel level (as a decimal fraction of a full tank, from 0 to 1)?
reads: 0.625
